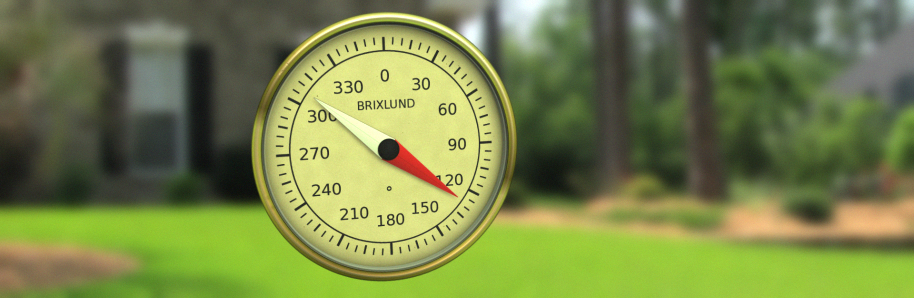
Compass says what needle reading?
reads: 127.5 °
